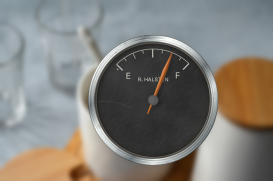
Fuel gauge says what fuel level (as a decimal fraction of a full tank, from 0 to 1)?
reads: 0.75
